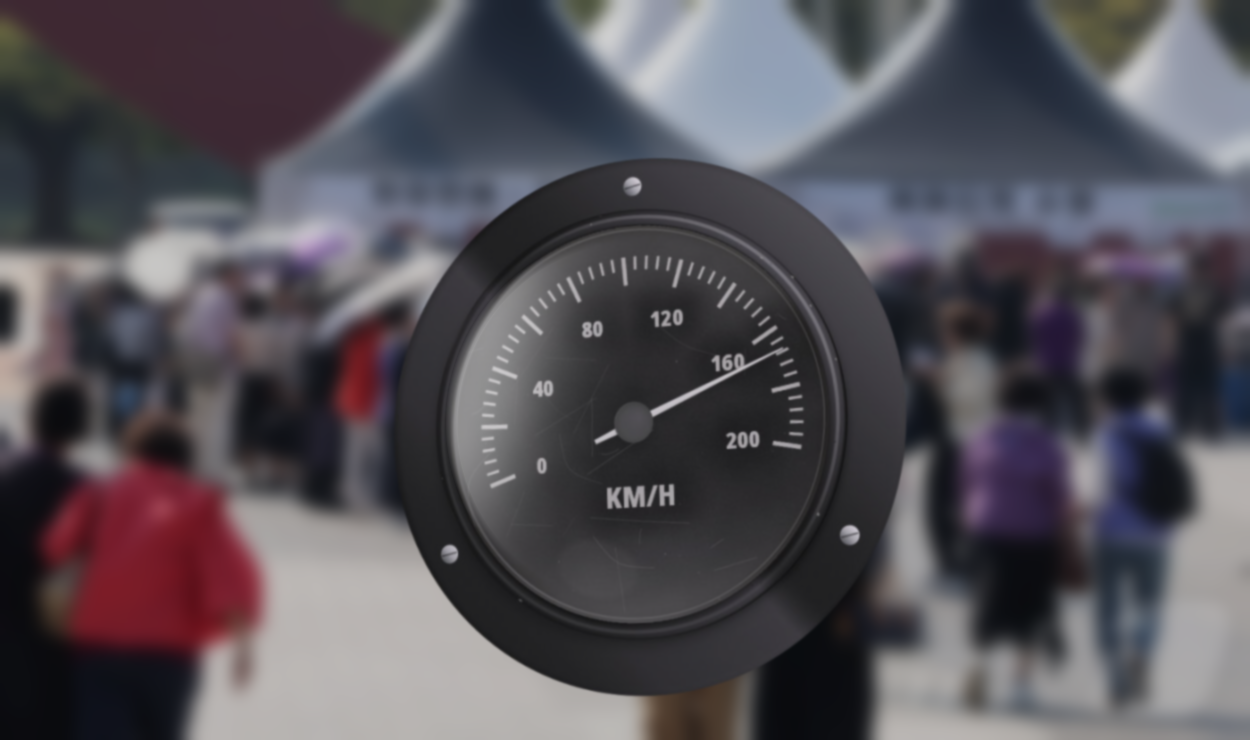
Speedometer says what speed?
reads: 168 km/h
